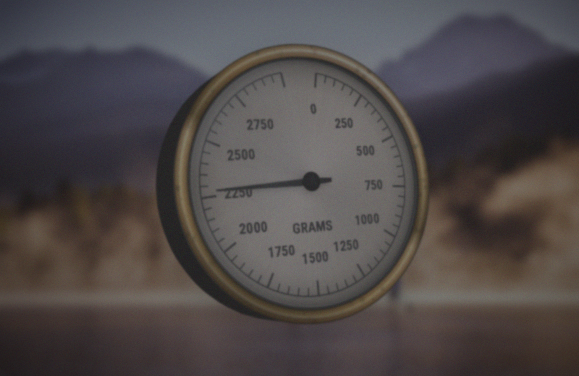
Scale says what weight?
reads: 2275 g
